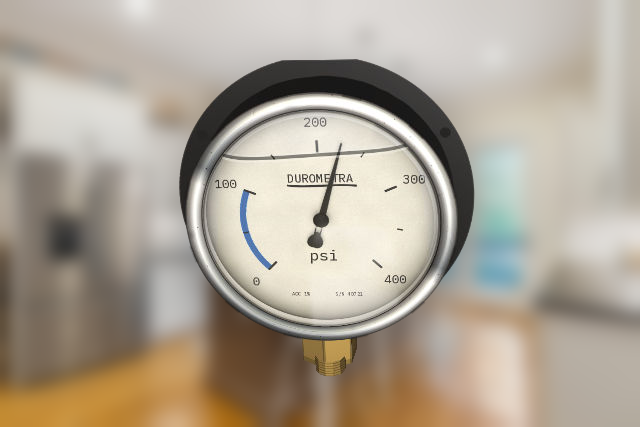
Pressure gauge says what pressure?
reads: 225 psi
